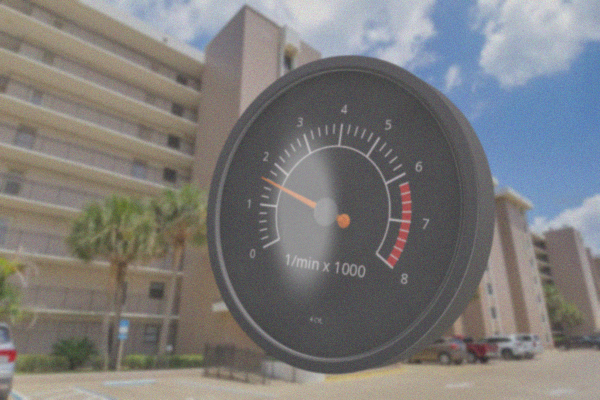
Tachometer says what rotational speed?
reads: 1600 rpm
